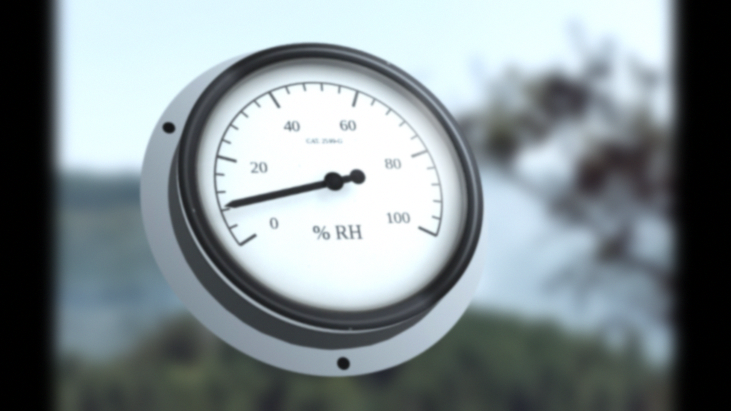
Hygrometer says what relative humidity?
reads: 8 %
